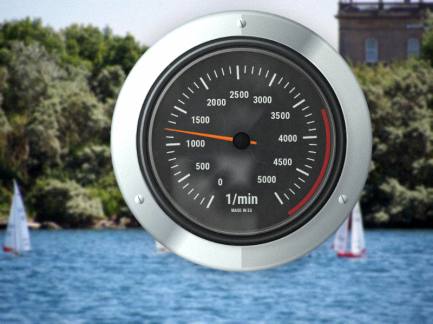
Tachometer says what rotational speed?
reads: 1200 rpm
